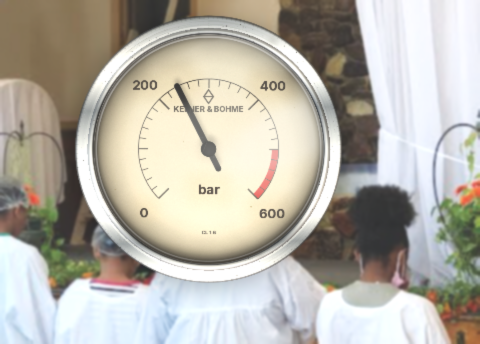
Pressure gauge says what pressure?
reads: 240 bar
